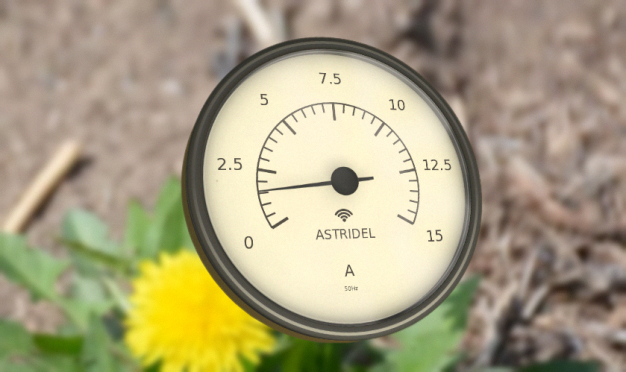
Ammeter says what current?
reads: 1.5 A
